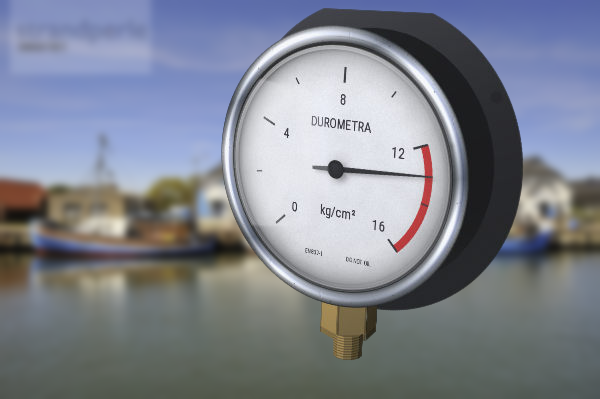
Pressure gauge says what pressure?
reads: 13 kg/cm²
